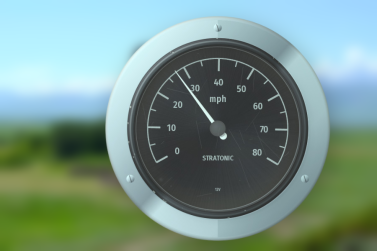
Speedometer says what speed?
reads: 27.5 mph
